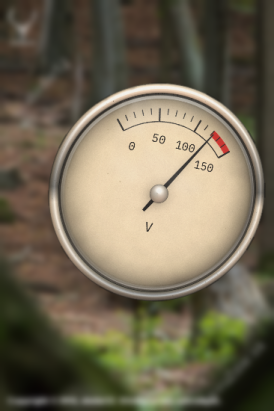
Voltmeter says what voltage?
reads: 120 V
